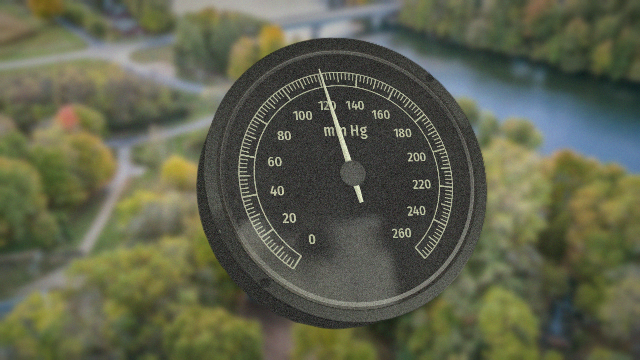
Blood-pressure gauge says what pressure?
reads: 120 mmHg
